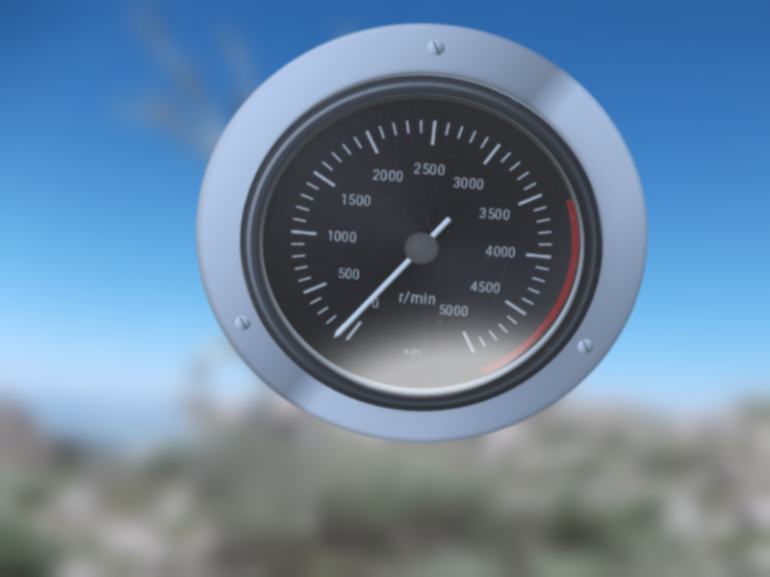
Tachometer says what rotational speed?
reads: 100 rpm
